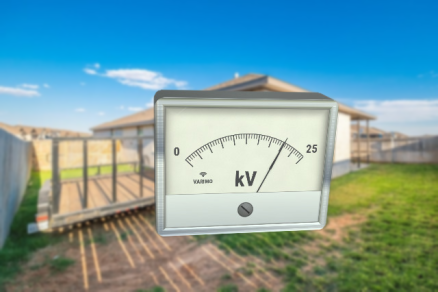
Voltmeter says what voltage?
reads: 20 kV
